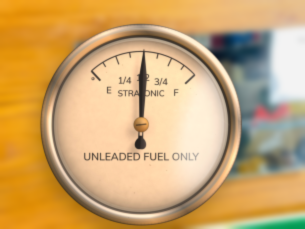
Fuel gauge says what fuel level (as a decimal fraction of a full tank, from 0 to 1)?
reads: 0.5
